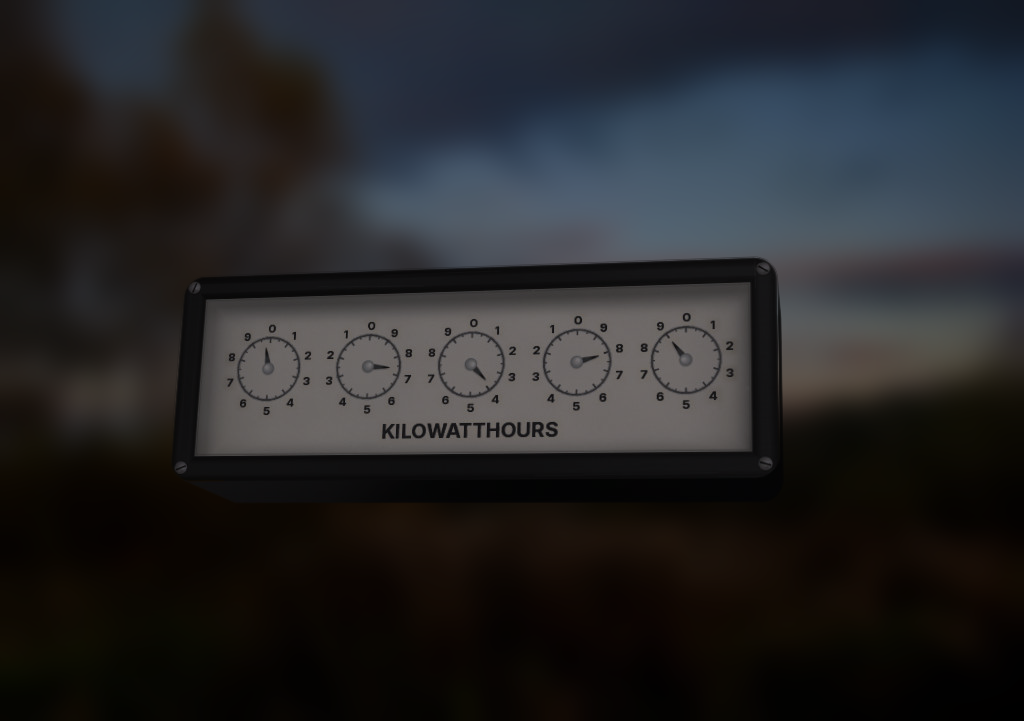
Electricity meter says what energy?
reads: 97379 kWh
